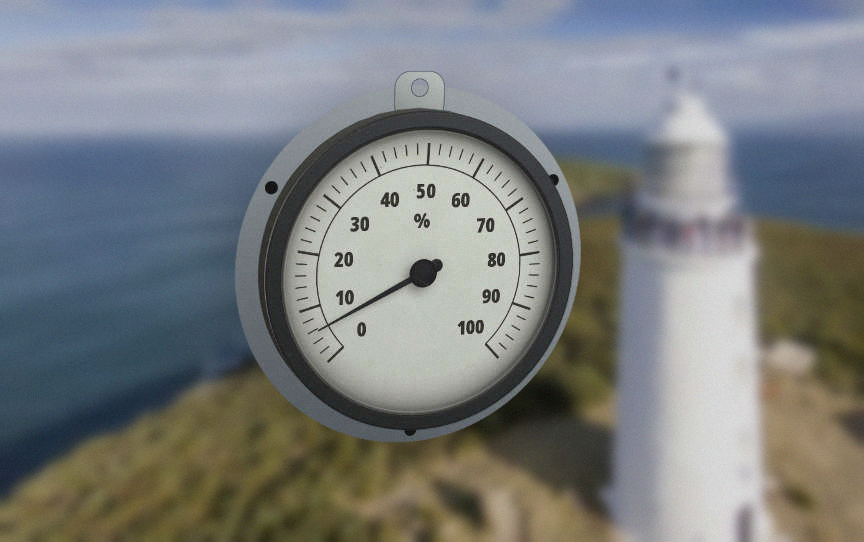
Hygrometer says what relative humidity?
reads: 6 %
